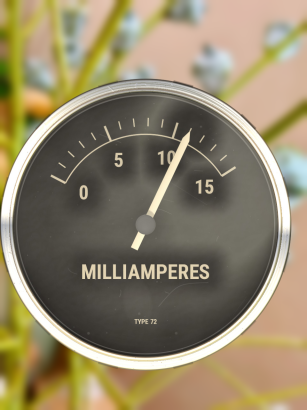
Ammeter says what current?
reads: 11 mA
